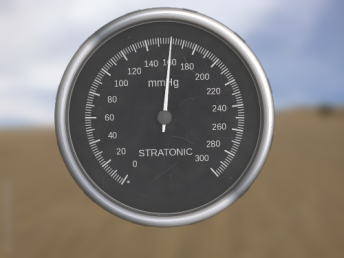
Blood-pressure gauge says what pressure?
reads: 160 mmHg
